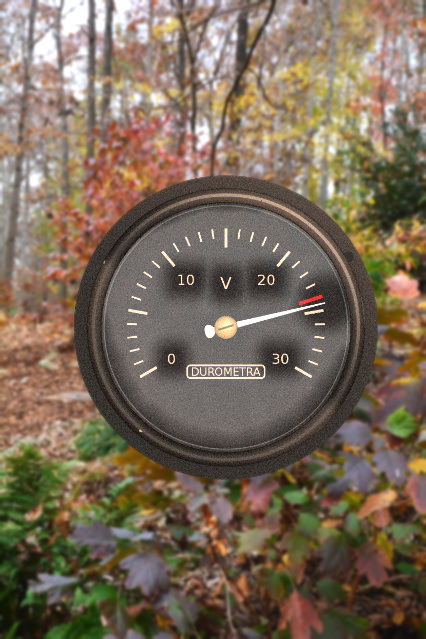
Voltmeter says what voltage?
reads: 24.5 V
